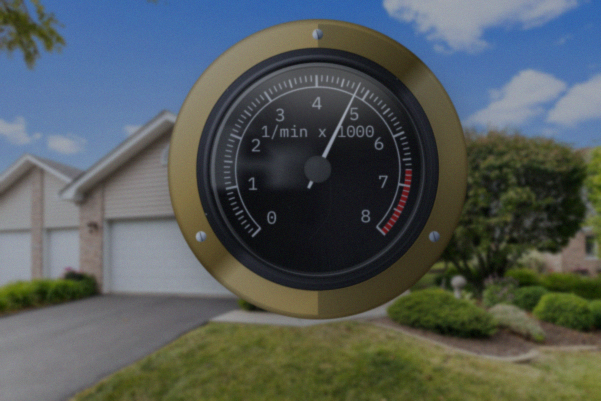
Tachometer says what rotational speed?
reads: 4800 rpm
